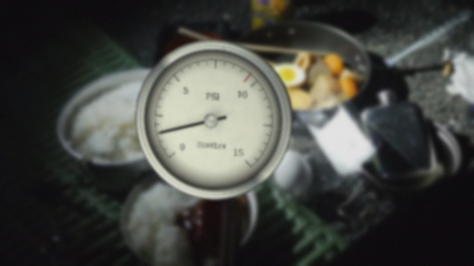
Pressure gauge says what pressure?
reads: 1.5 psi
